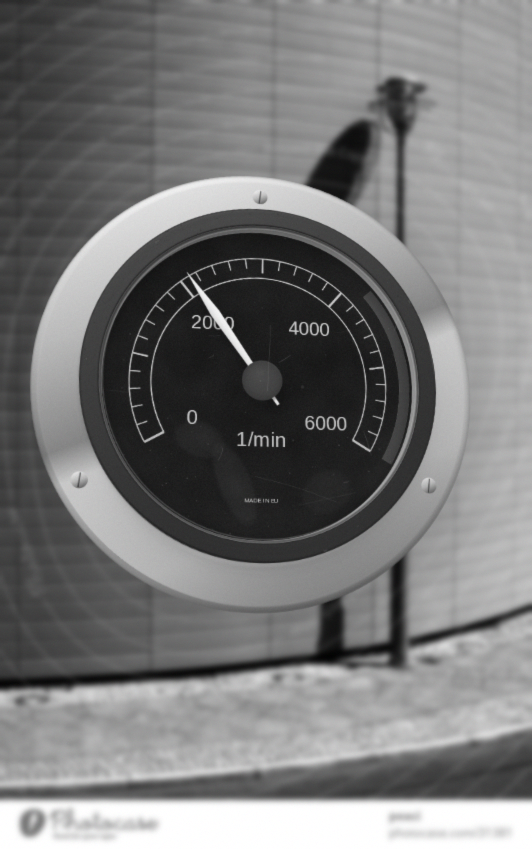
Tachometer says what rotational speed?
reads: 2100 rpm
